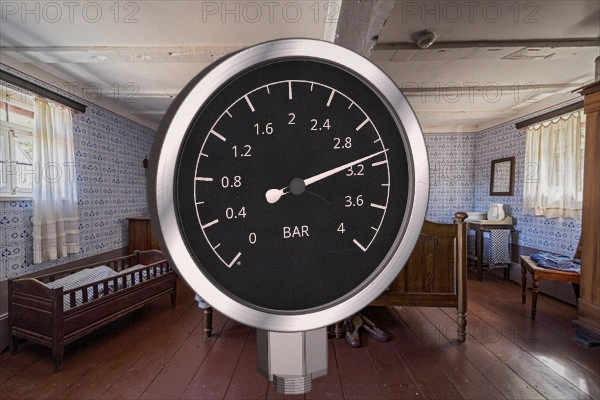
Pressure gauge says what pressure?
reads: 3.1 bar
